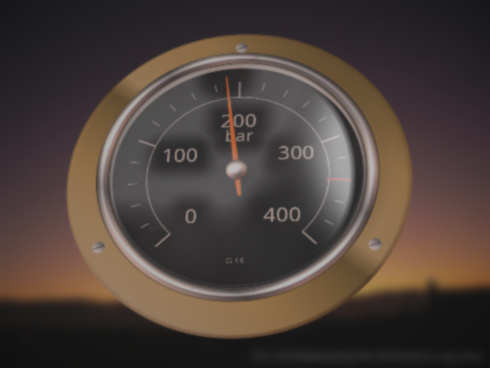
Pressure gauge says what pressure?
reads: 190 bar
